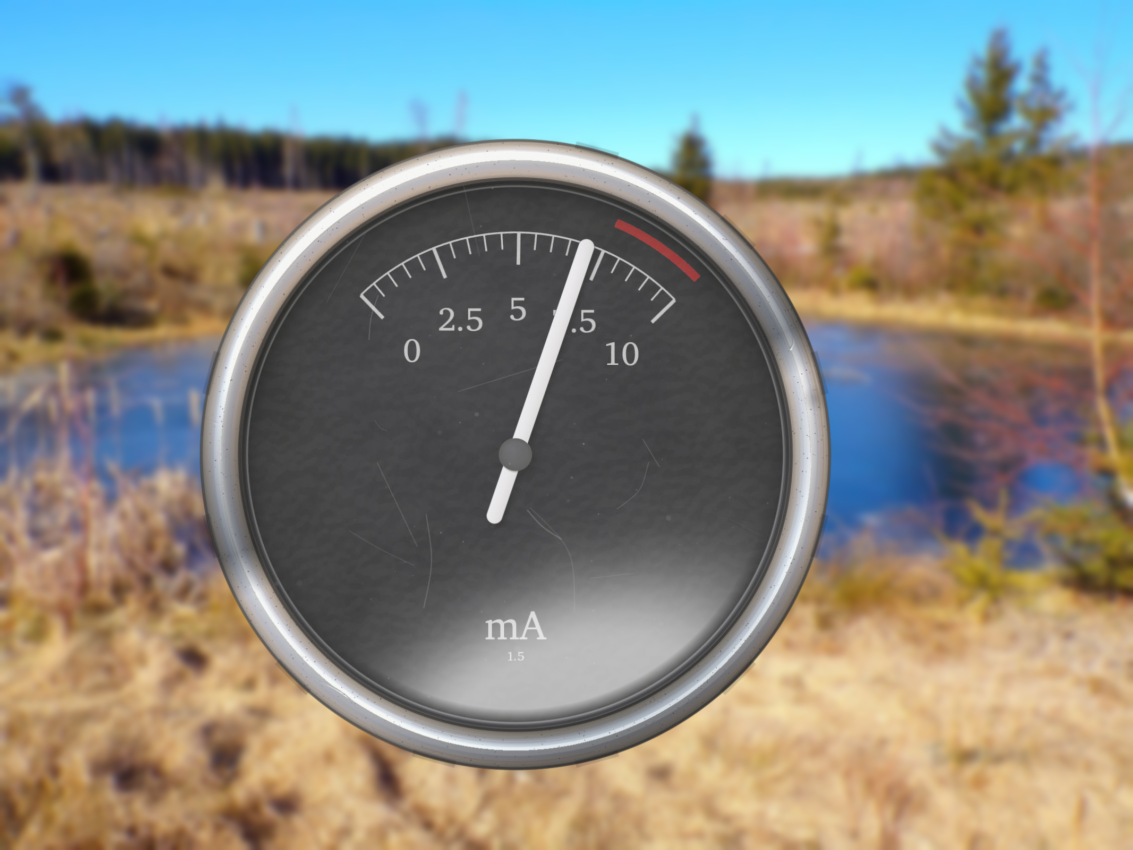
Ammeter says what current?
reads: 7 mA
